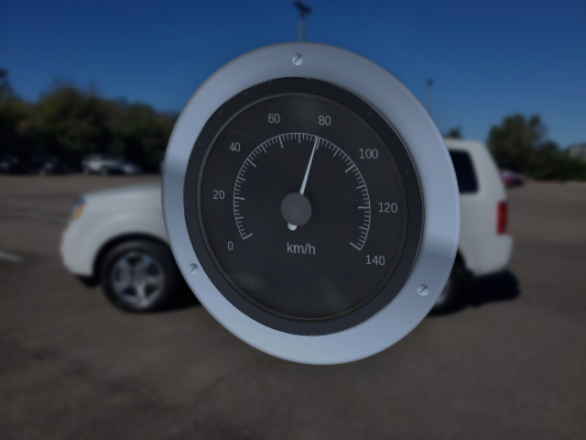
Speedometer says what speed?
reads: 80 km/h
